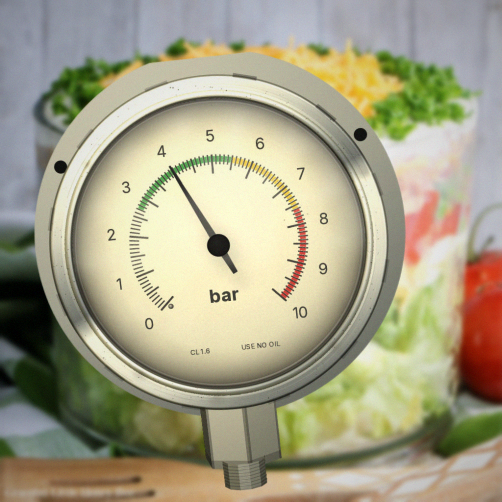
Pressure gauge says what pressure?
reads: 4 bar
